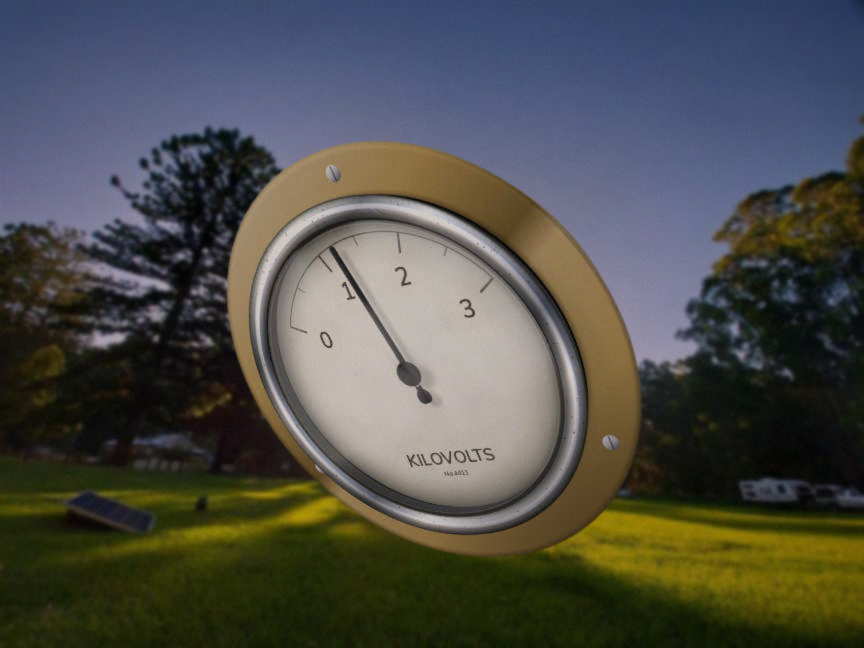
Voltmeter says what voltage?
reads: 1.25 kV
